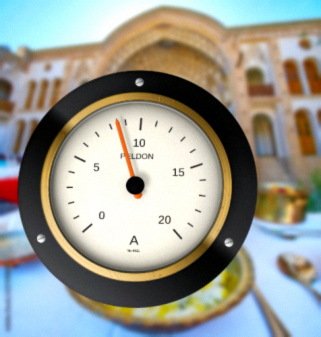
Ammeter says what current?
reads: 8.5 A
